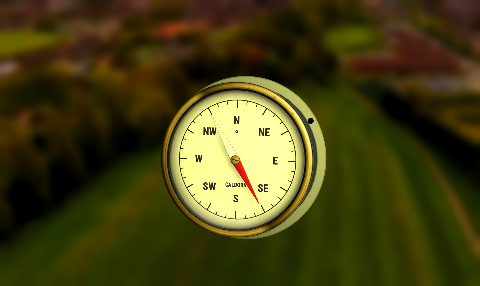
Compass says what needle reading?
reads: 150 °
